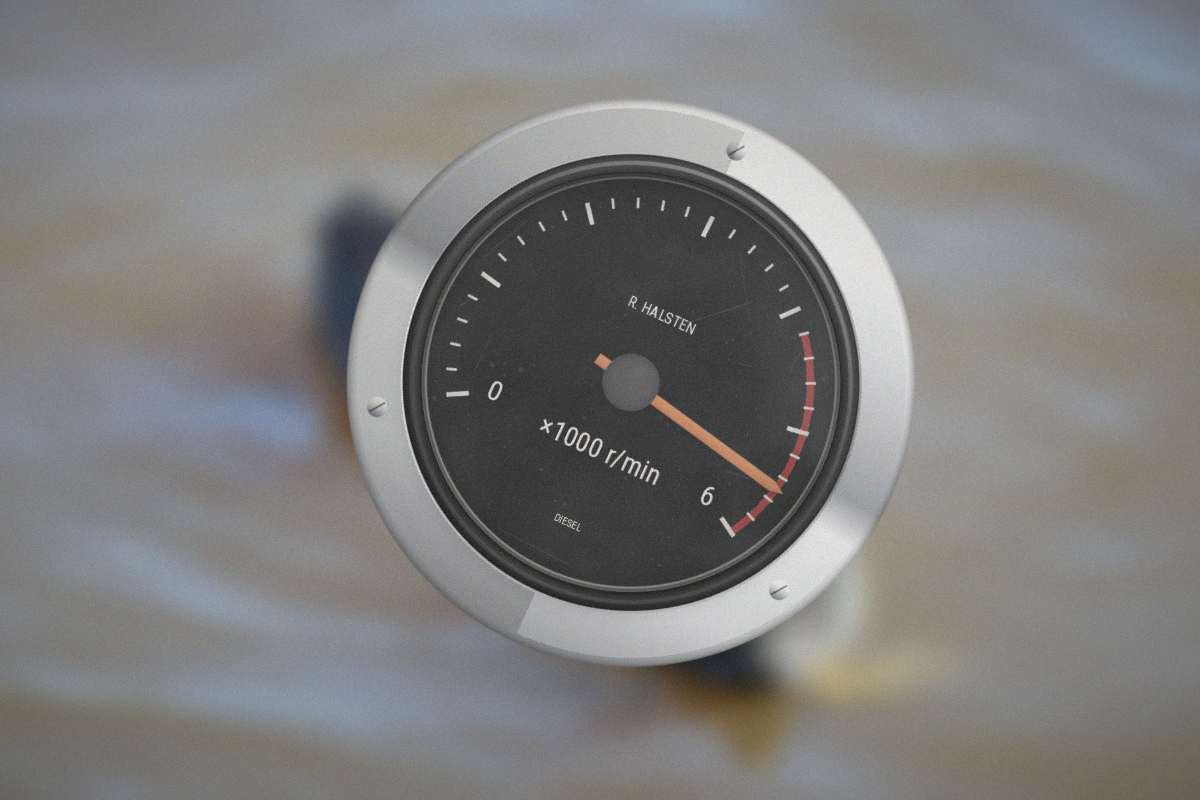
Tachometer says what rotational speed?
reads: 5500 rpm
